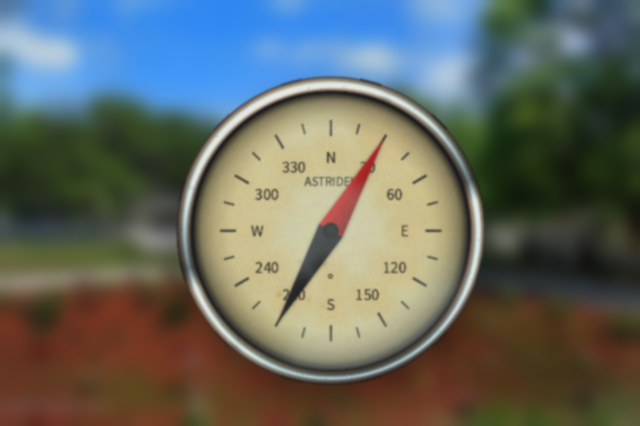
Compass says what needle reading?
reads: 30 °
